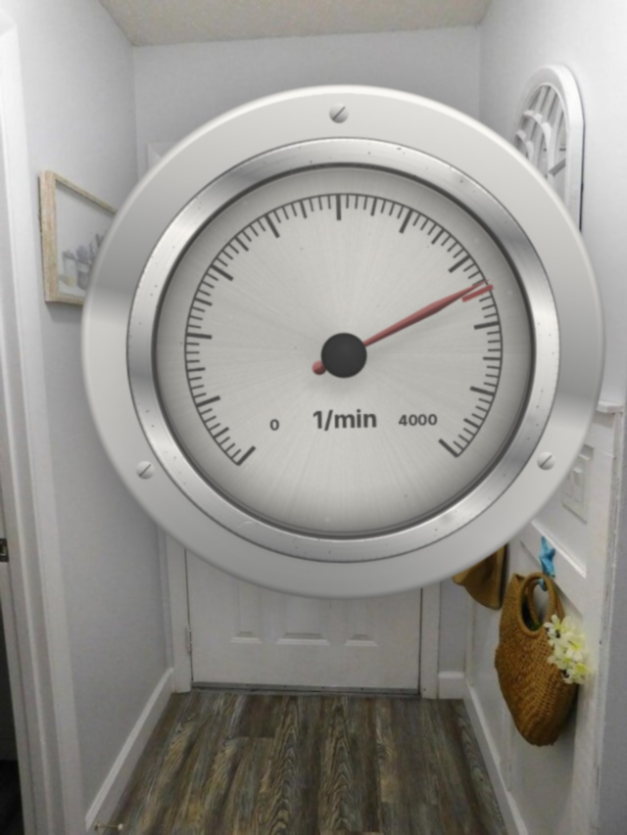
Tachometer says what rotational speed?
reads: 2950 rpm
